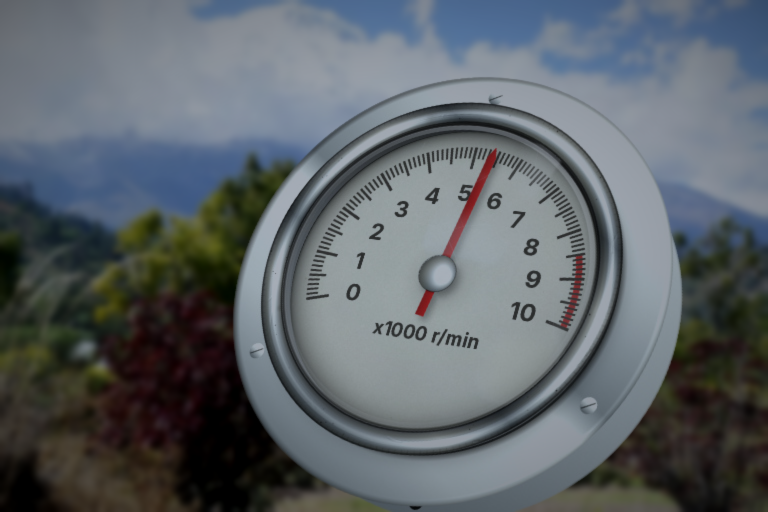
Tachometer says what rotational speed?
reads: 5500 rpm
